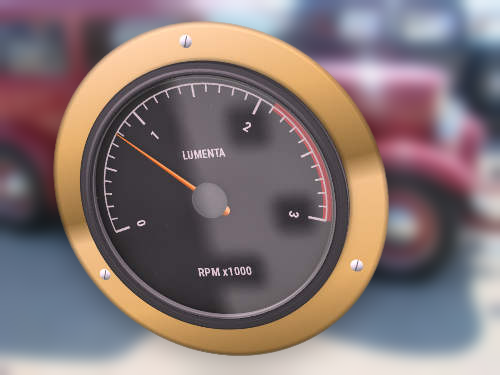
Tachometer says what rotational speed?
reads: 800 rpm
